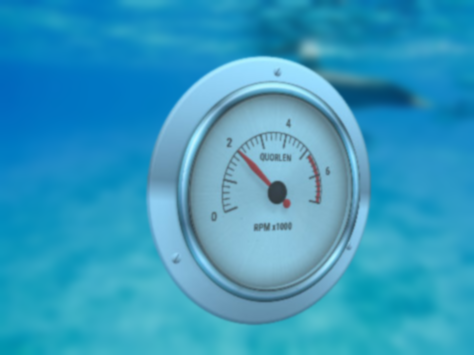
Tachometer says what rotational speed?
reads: 2000 rpm
